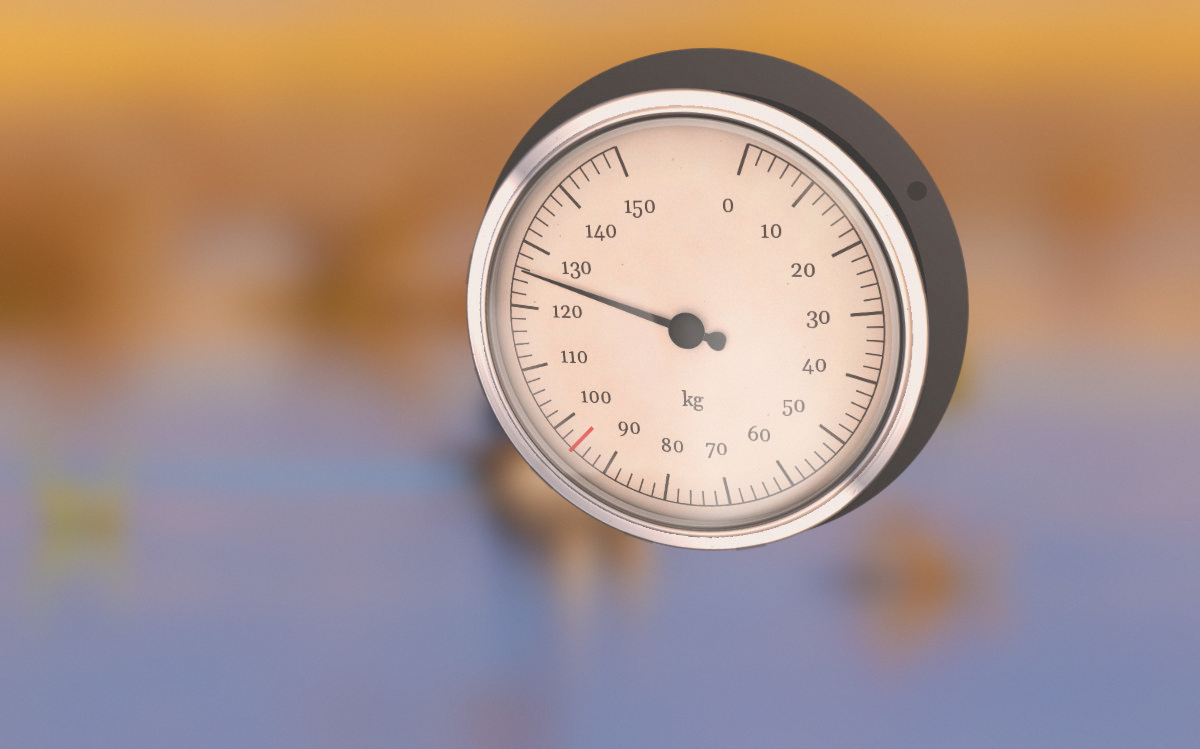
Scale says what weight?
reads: 126 kg
